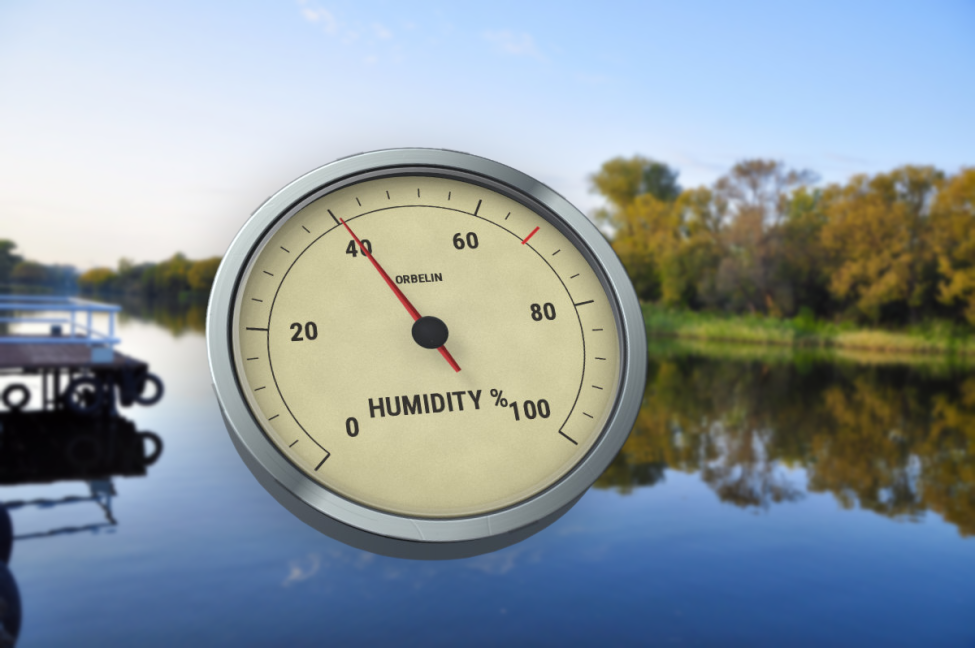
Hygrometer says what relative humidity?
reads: 40 %
